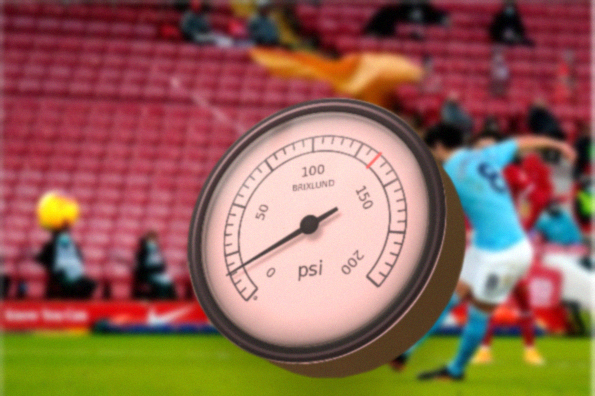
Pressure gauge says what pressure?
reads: 15 psi
